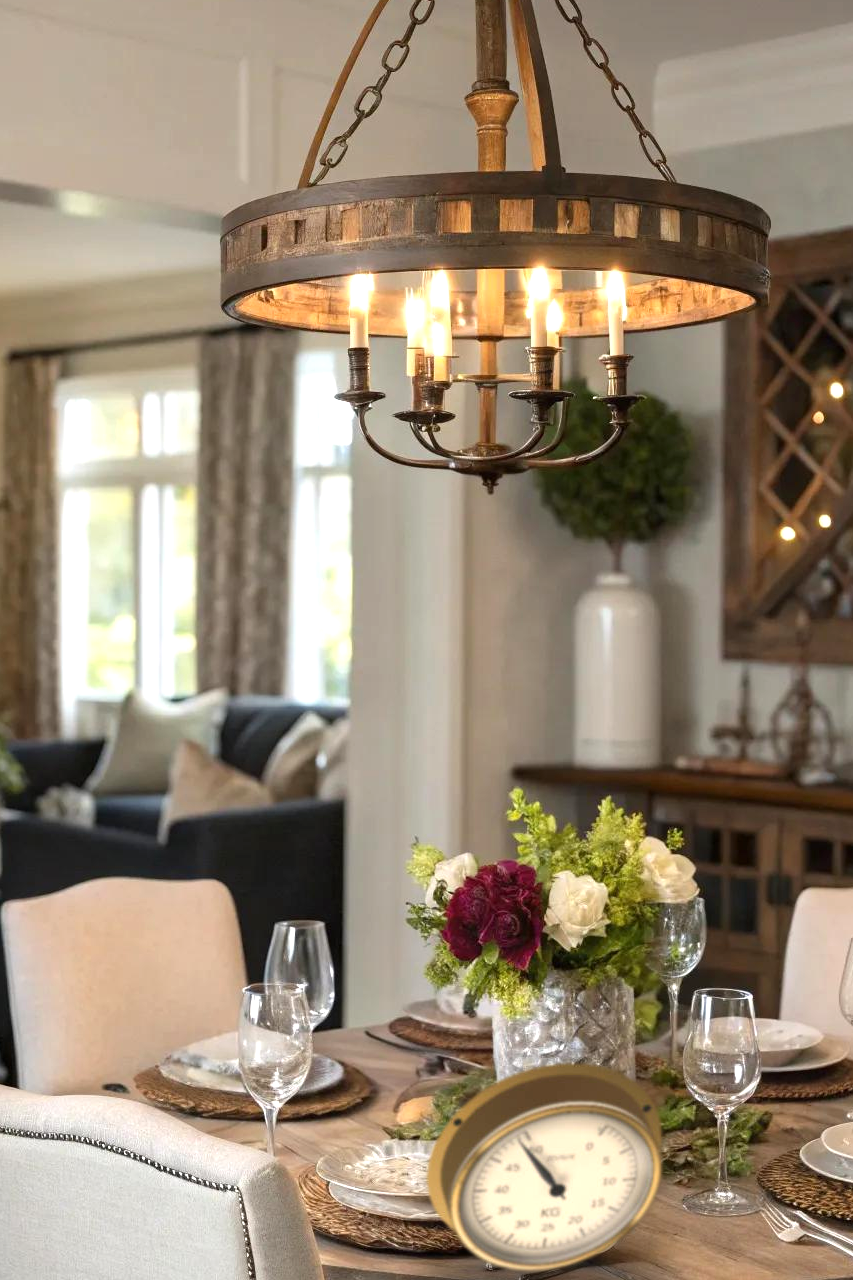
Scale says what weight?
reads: 49 kg
